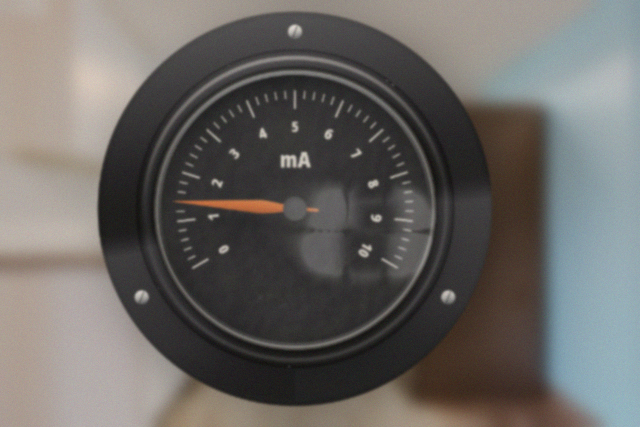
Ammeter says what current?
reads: 1.4 mA
